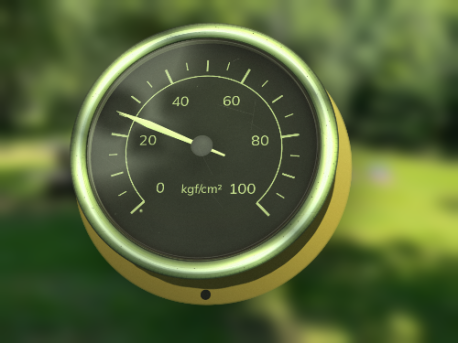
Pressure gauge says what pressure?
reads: 25 kg/cm²
